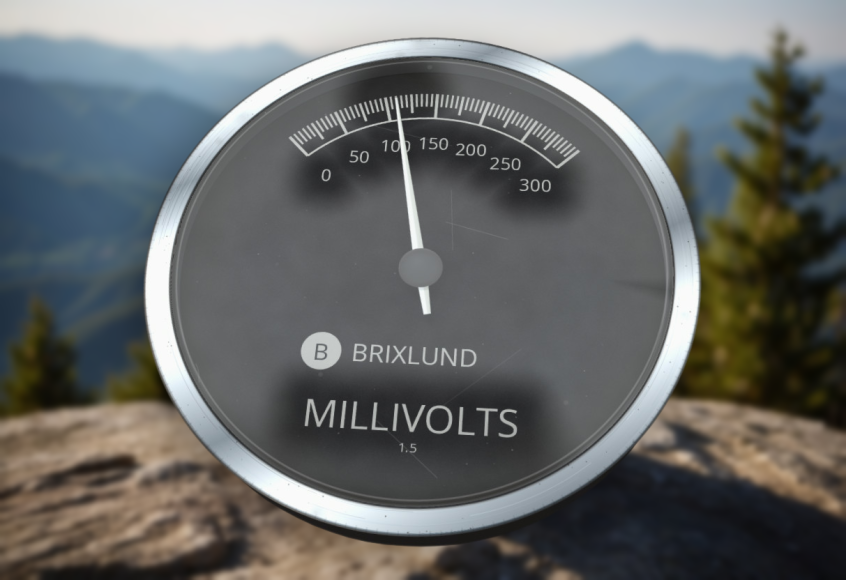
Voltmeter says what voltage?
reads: 110 mV
